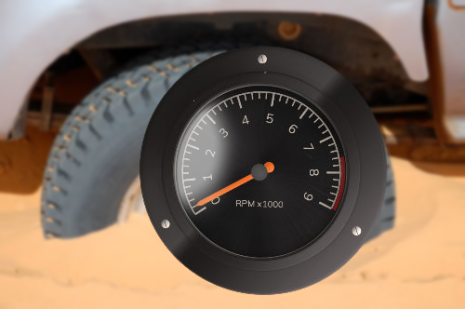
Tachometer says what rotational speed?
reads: 200 rpm
